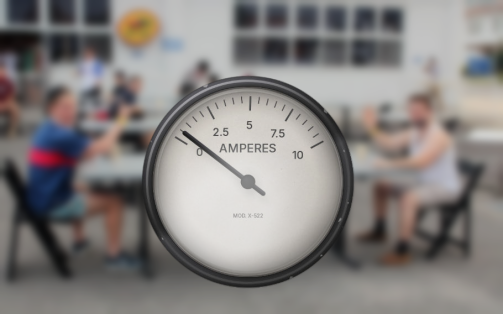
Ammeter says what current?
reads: 0.5 A
